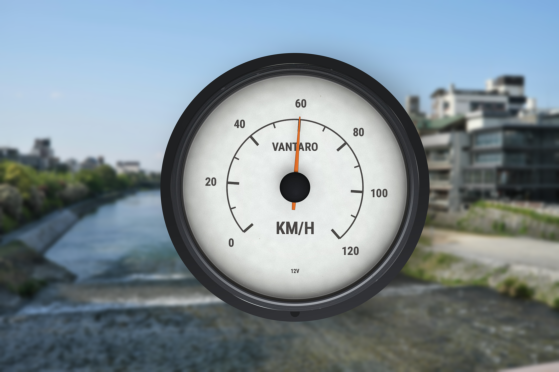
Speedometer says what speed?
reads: 60 km/h
